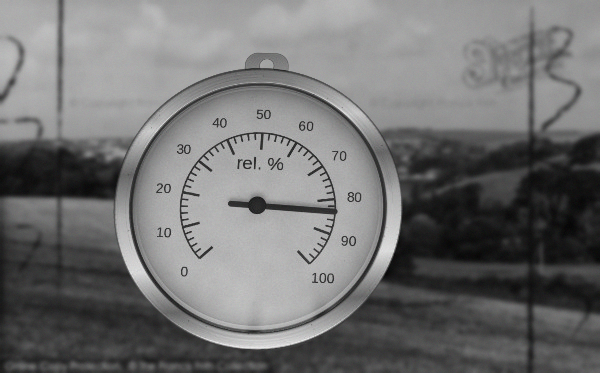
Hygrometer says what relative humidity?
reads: 84 %
